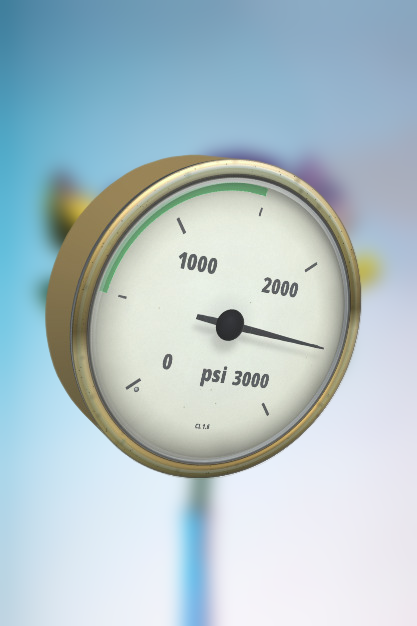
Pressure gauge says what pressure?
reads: 2500 psi
